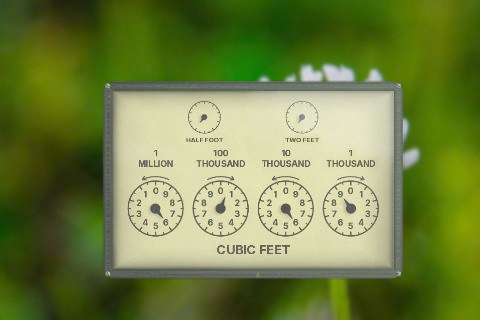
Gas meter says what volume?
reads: 605900 ft³
